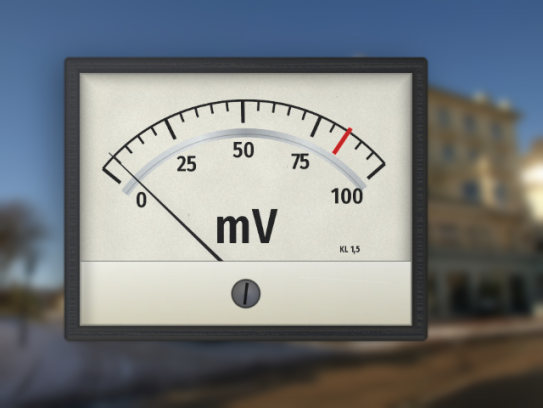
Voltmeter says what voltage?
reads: 5 mV
